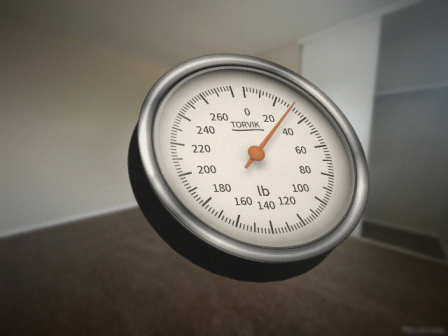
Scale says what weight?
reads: 30 lb
